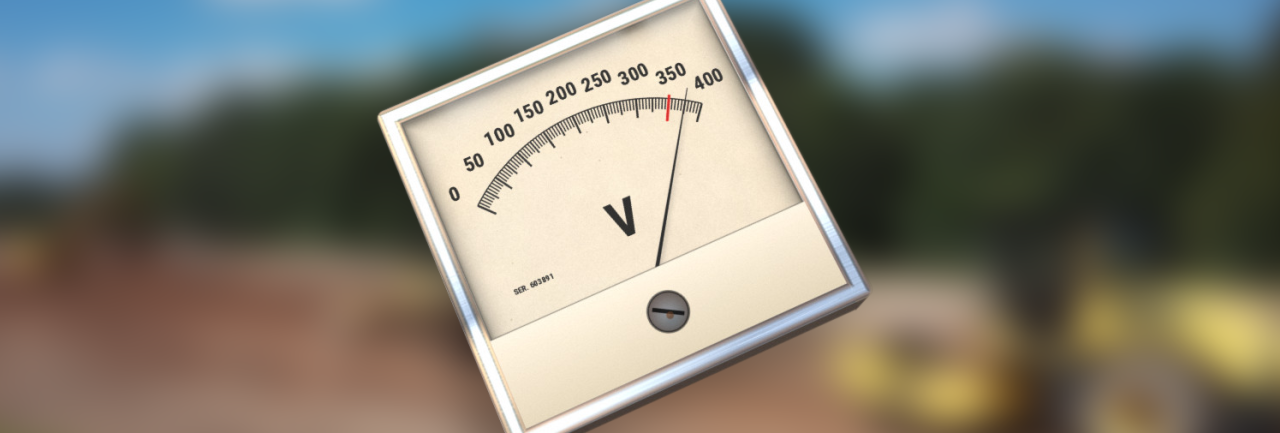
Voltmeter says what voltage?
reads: 375 V
